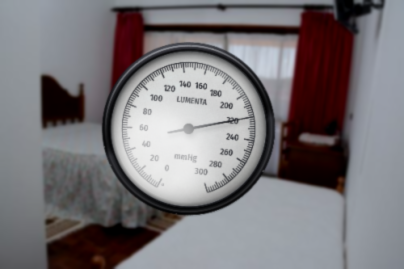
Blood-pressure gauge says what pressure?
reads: 220 mmHg
